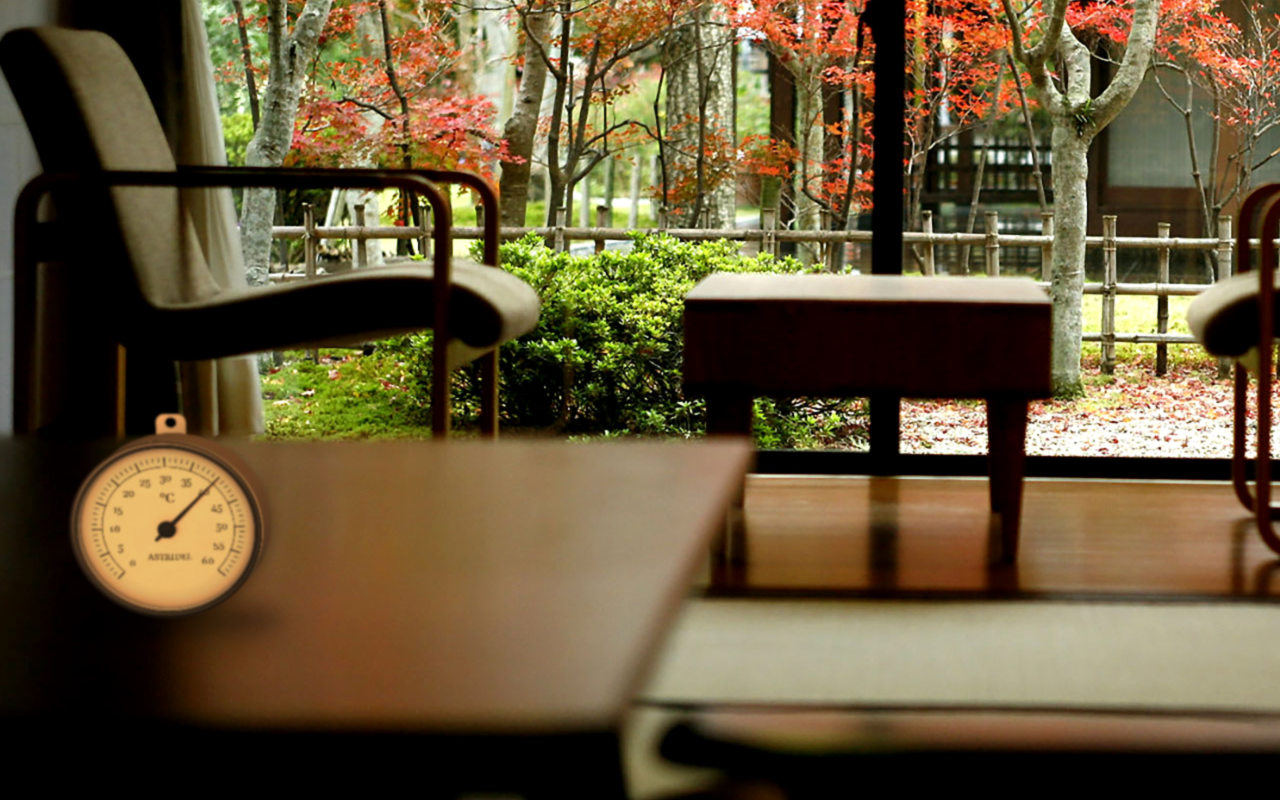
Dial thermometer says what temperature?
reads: 40 °C
